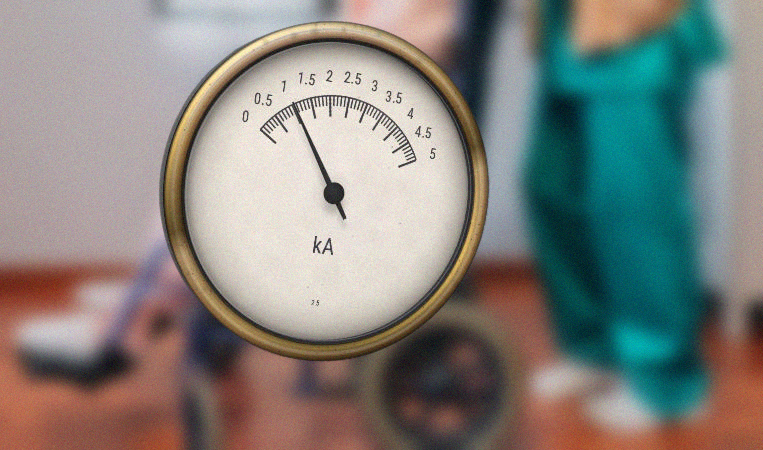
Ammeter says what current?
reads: 1 kA
